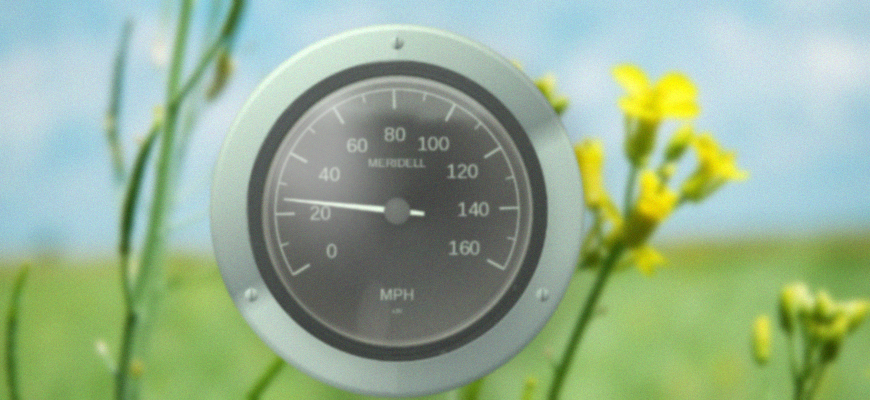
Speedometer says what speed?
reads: 25 mph
